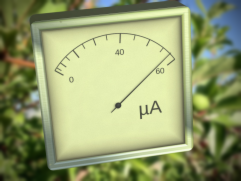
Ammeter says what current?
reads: 57.5 µA
